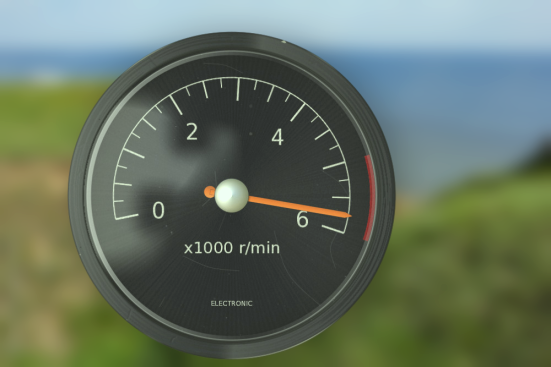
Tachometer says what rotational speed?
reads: 5750 rpm
